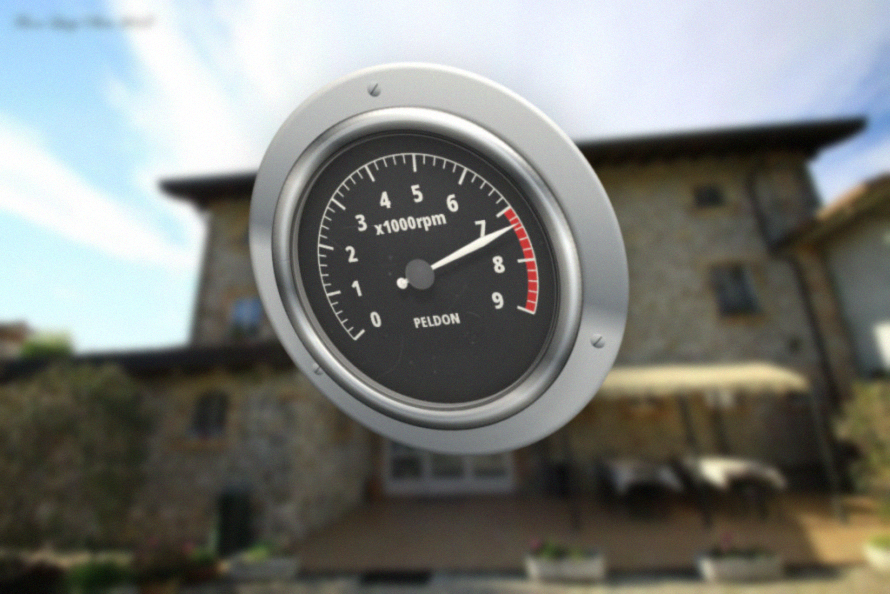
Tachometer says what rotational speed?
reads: 7300 rpm
